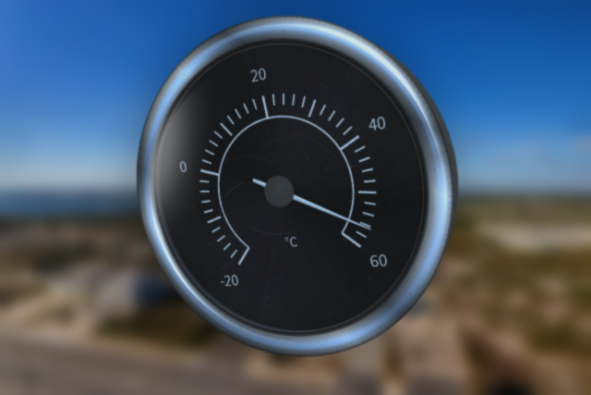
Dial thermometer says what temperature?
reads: 56 °C
